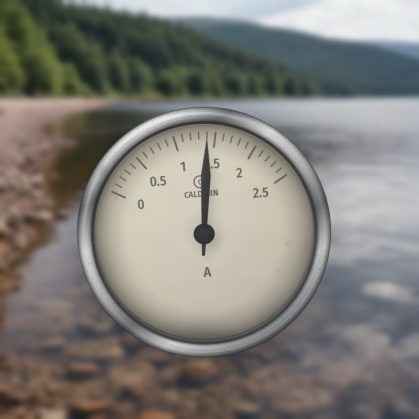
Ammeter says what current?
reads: 1.4 A
